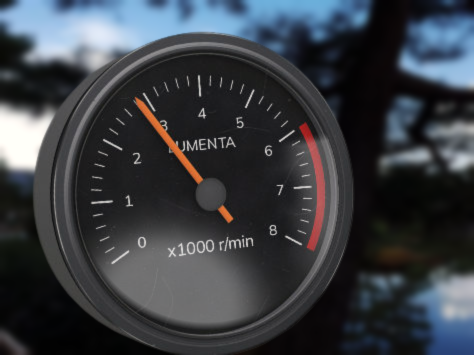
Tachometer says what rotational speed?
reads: 2800 rpm
